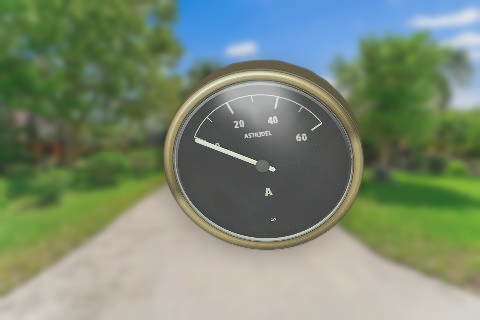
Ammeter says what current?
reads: 0 A
